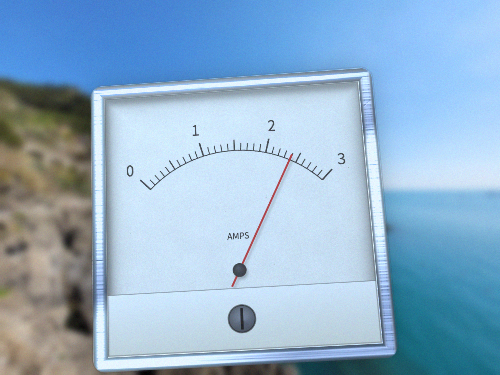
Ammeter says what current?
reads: 2.4 A
